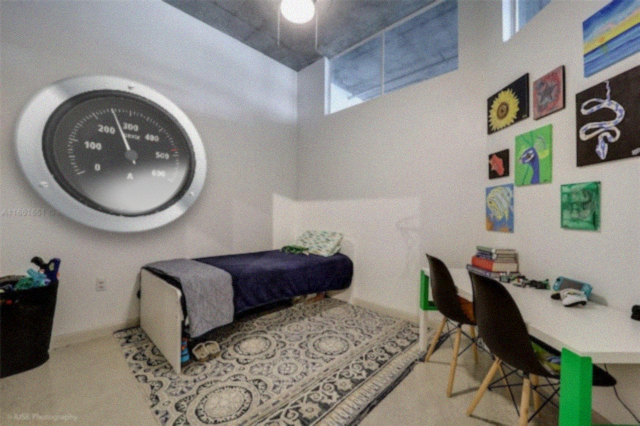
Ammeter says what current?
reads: 250 A
